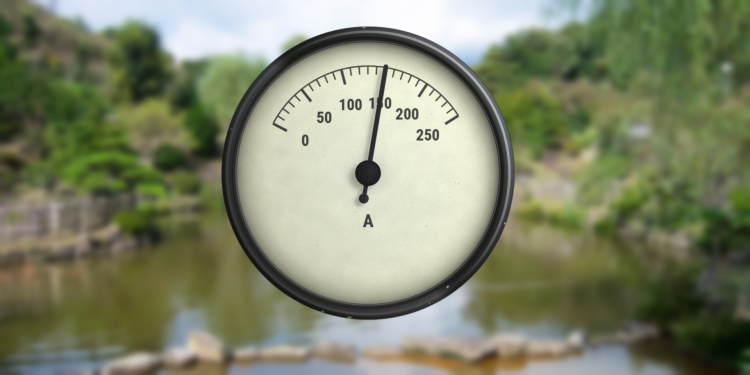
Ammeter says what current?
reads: 150 A
